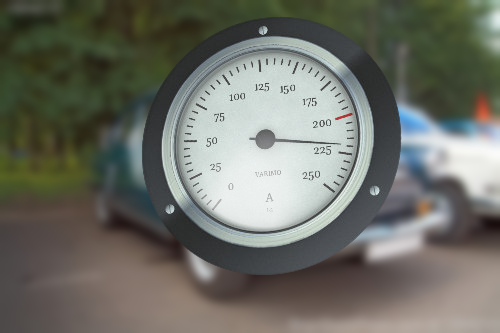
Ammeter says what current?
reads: 220 A
